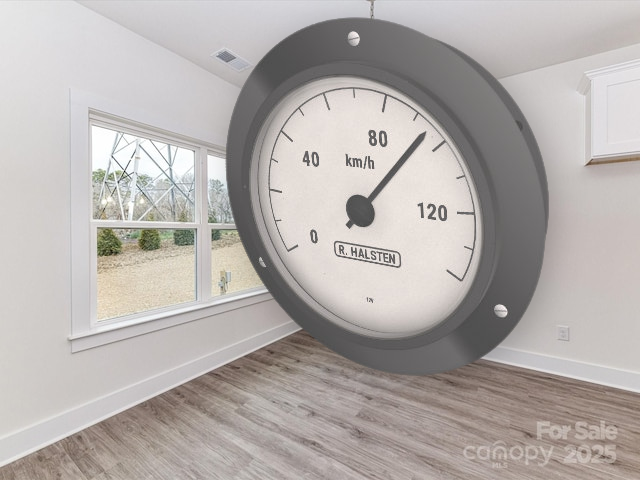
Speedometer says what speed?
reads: 95 km/h
